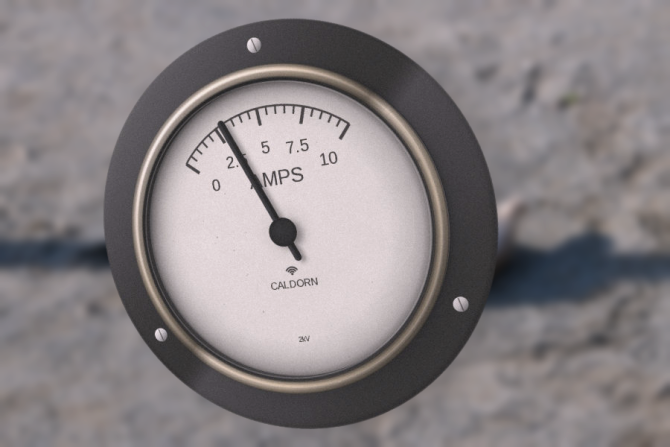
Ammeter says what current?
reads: 3 A
